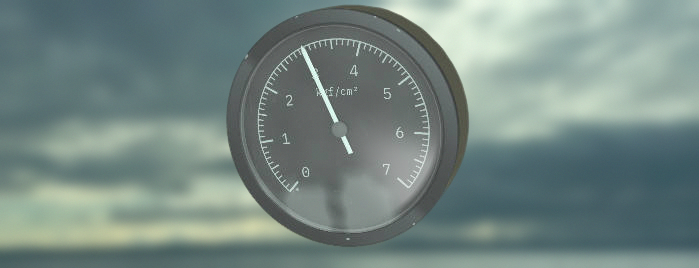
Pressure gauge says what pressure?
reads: 3 kg/cm²
